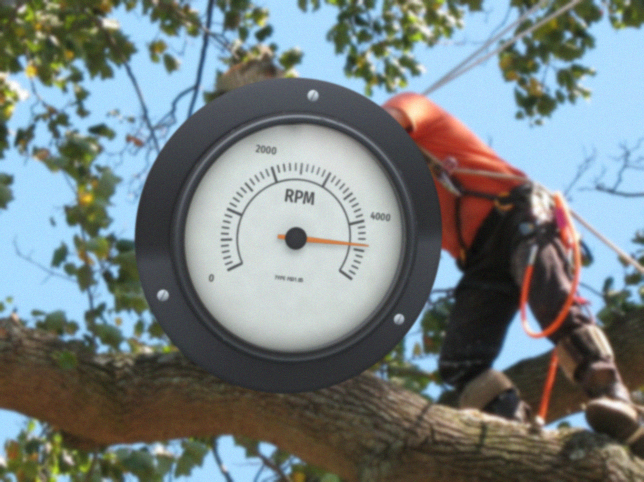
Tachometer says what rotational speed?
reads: 4400 rpm
